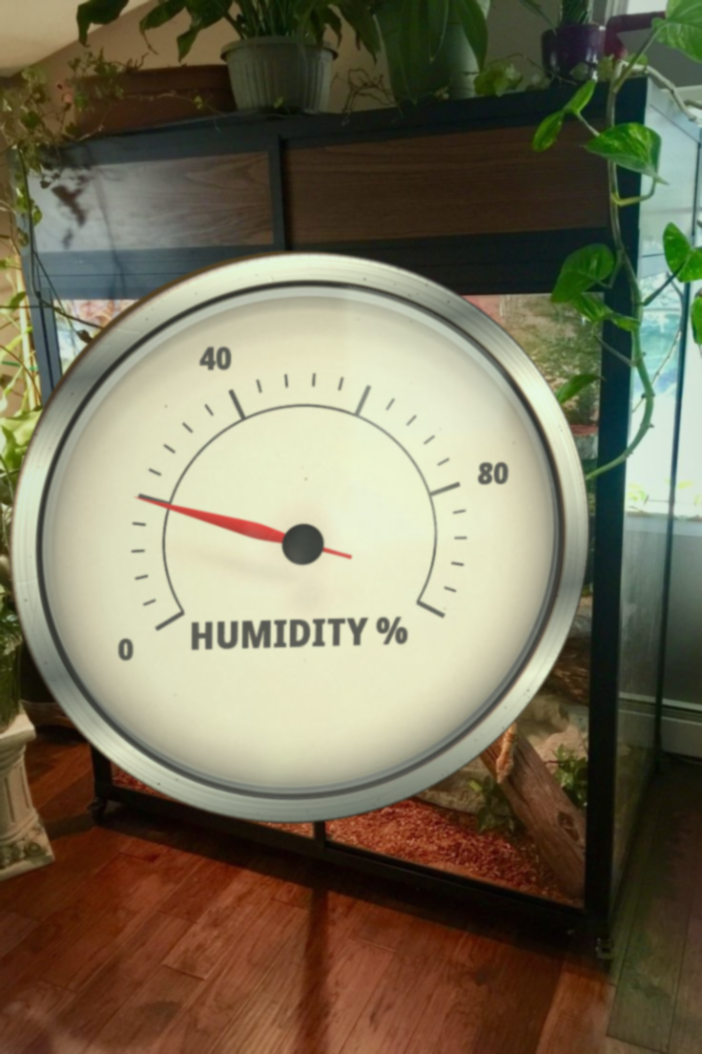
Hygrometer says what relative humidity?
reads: 20 %
